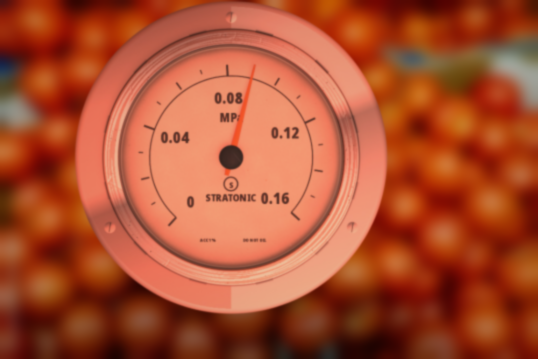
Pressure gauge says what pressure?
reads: 0.09 MPa
